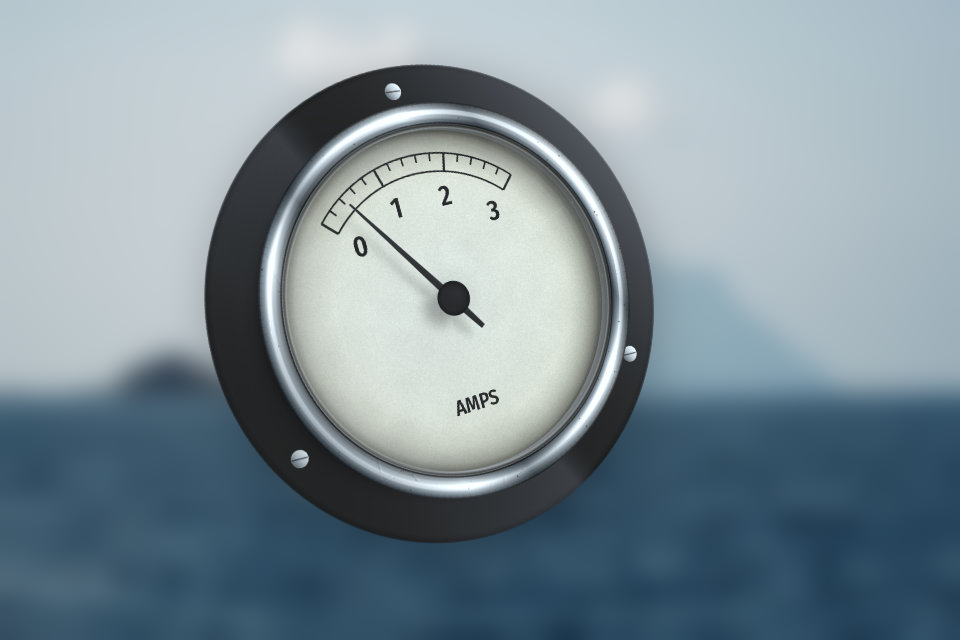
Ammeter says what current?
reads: 0.4 A
